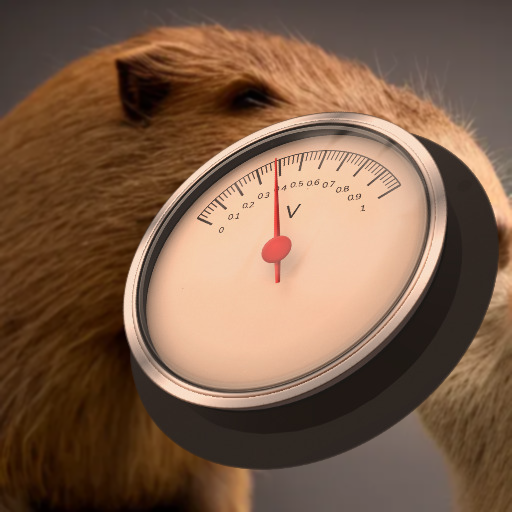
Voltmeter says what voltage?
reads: 0.4 V
